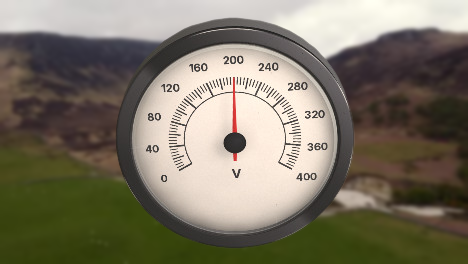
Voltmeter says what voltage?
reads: 200 V
